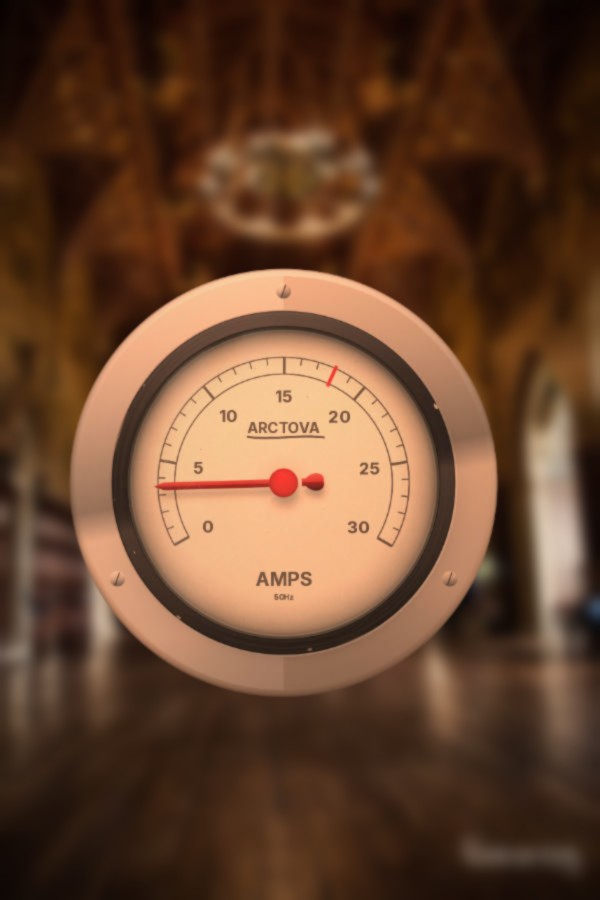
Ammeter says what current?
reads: 3.5 A
